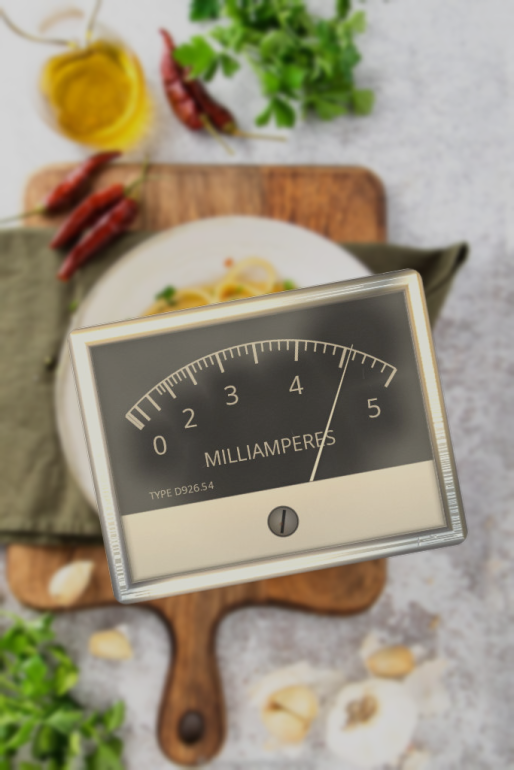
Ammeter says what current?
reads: 4.55 mA
